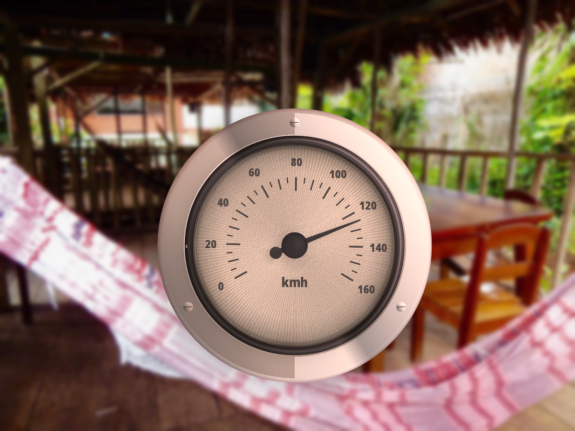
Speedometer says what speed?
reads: 125 km/h
